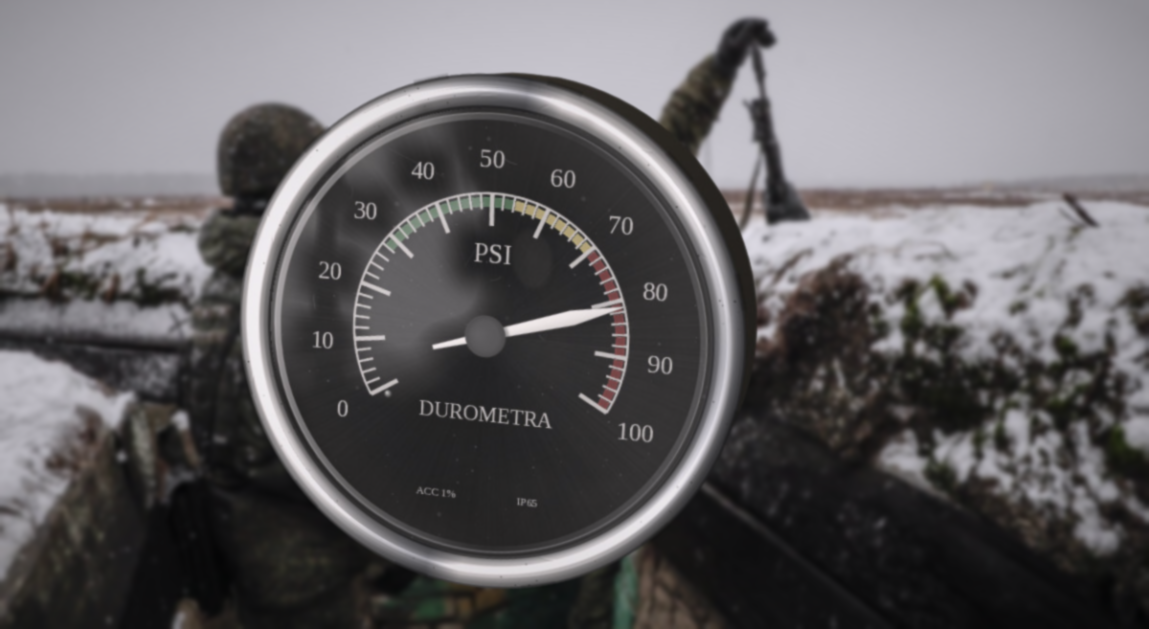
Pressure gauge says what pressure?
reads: 81 psi
